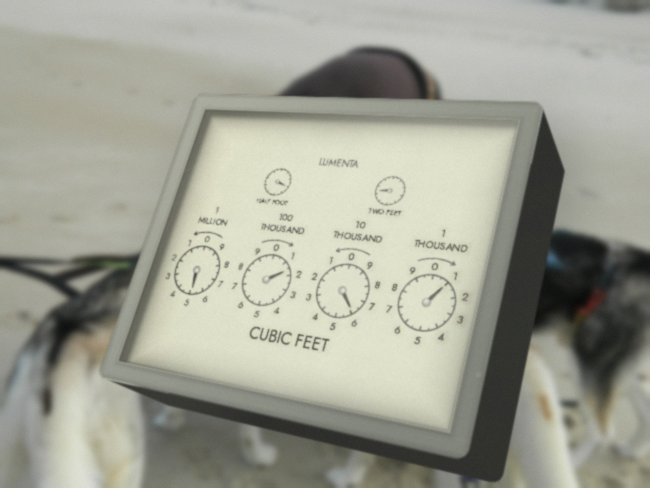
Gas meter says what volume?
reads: 516100 ft³
